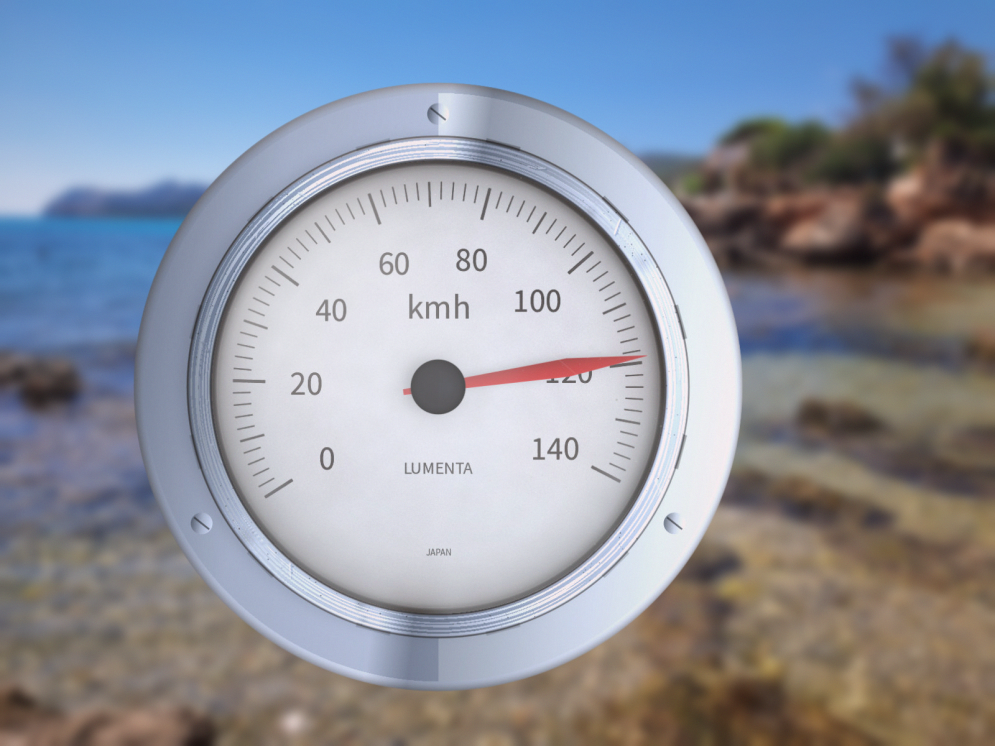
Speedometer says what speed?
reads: 119 km/h
